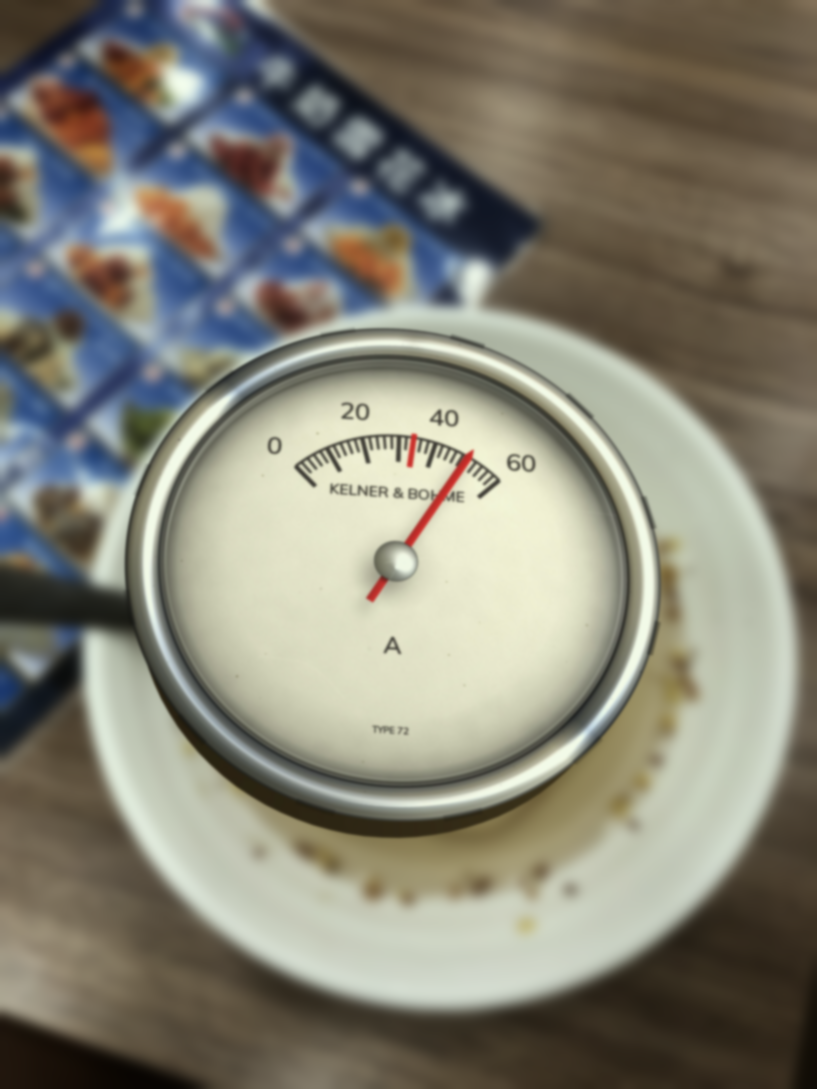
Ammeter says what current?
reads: 50 A
